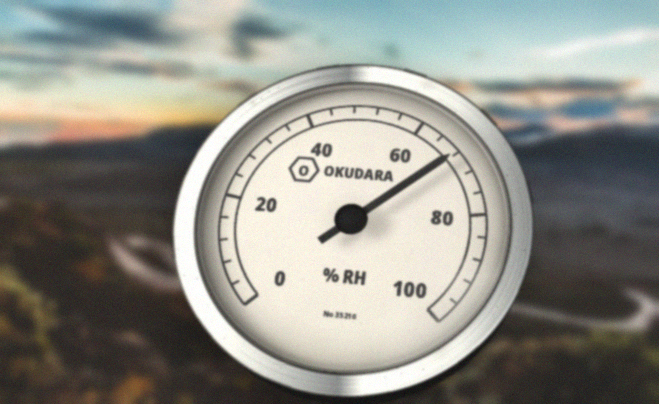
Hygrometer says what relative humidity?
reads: 68 %
